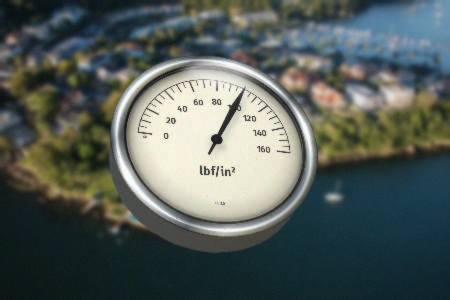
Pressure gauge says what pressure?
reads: 100 psi
